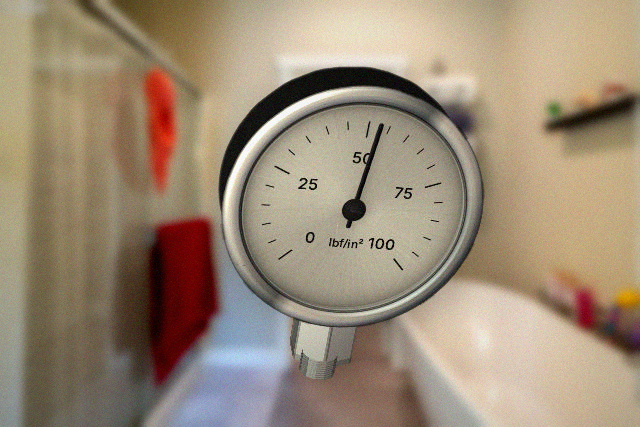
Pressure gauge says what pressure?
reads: 52.5 psi
